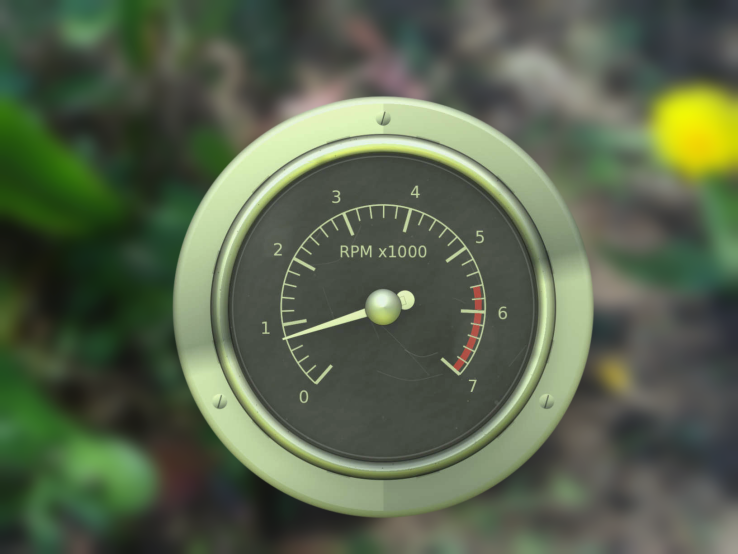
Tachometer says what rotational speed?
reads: 800 rpm
